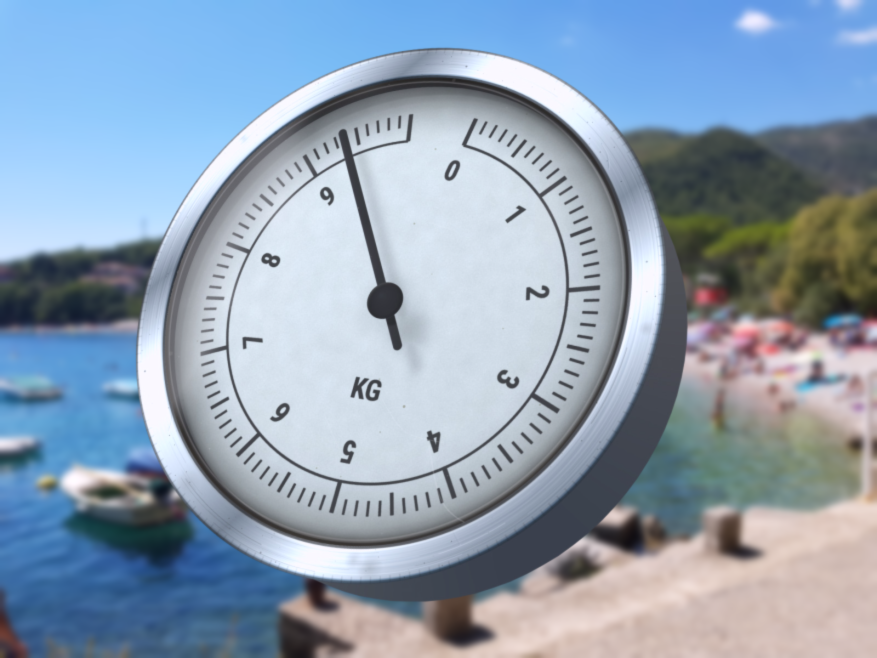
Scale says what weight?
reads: 9.4 kg
